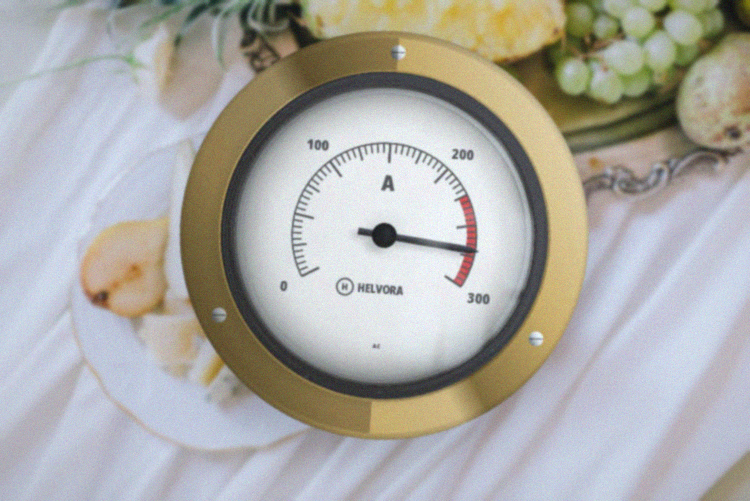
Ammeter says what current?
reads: 270 A
